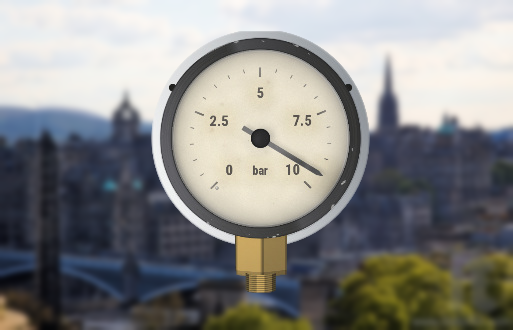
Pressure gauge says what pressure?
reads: 9.5 bar
